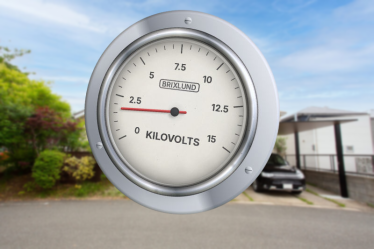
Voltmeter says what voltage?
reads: 1.75 kV
